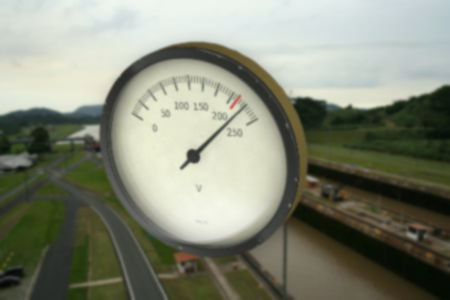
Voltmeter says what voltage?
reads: 225 V
